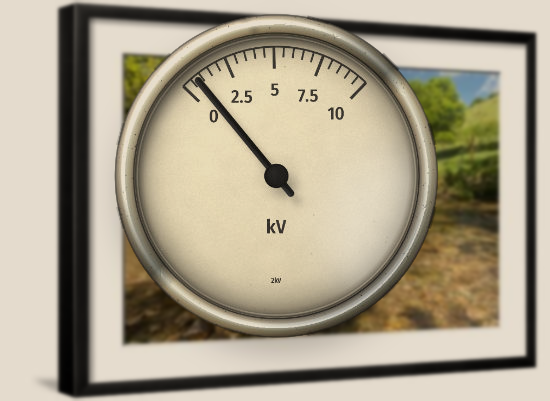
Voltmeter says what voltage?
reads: 0.75 kV
